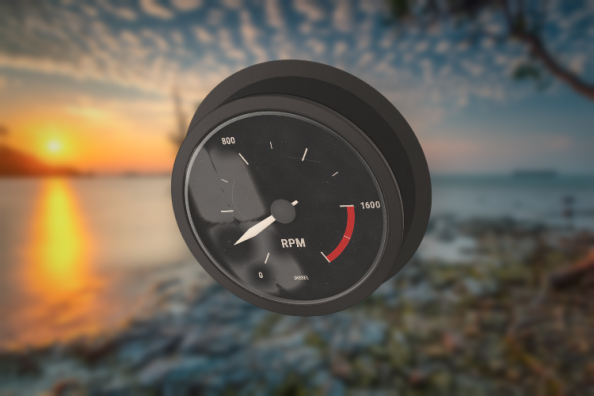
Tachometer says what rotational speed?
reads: 200 rpm
